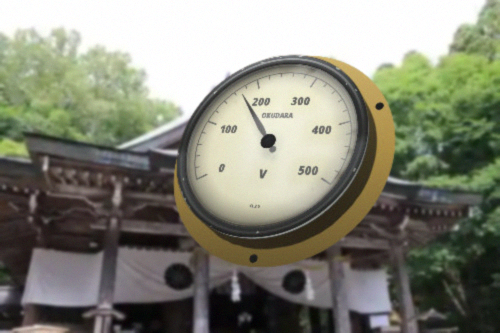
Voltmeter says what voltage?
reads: 170 V
